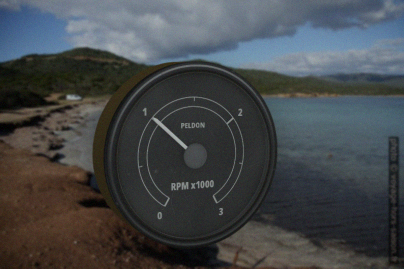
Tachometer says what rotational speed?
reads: 1000 rpm
